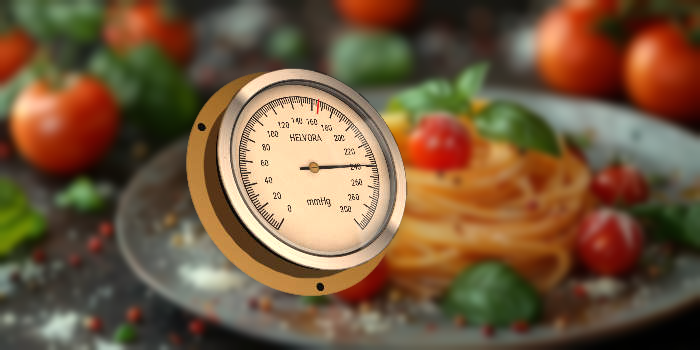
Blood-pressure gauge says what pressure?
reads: 240 mmHg
